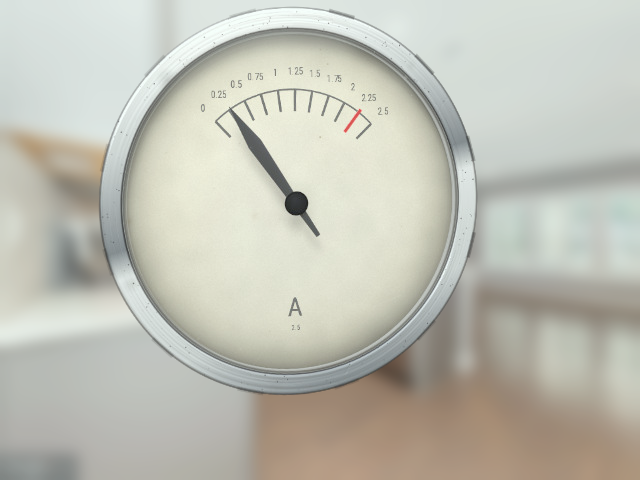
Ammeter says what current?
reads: 0.25 A
